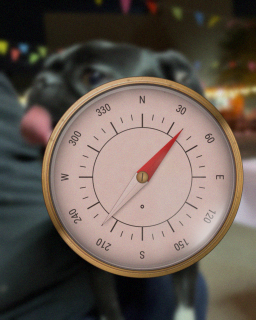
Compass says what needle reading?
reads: 40 °
